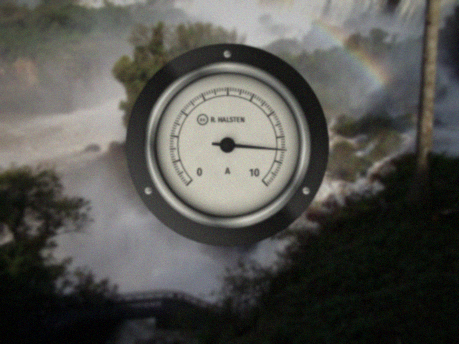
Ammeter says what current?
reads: 8.5 A
